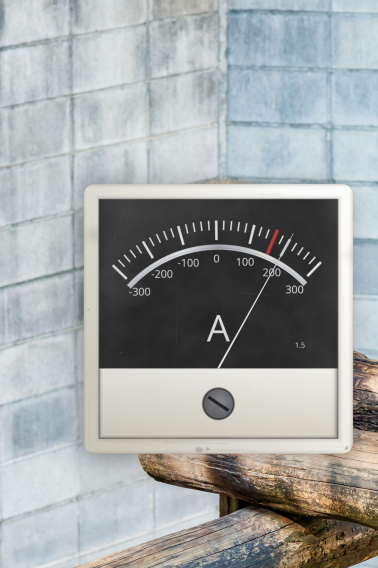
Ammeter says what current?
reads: 200 A
